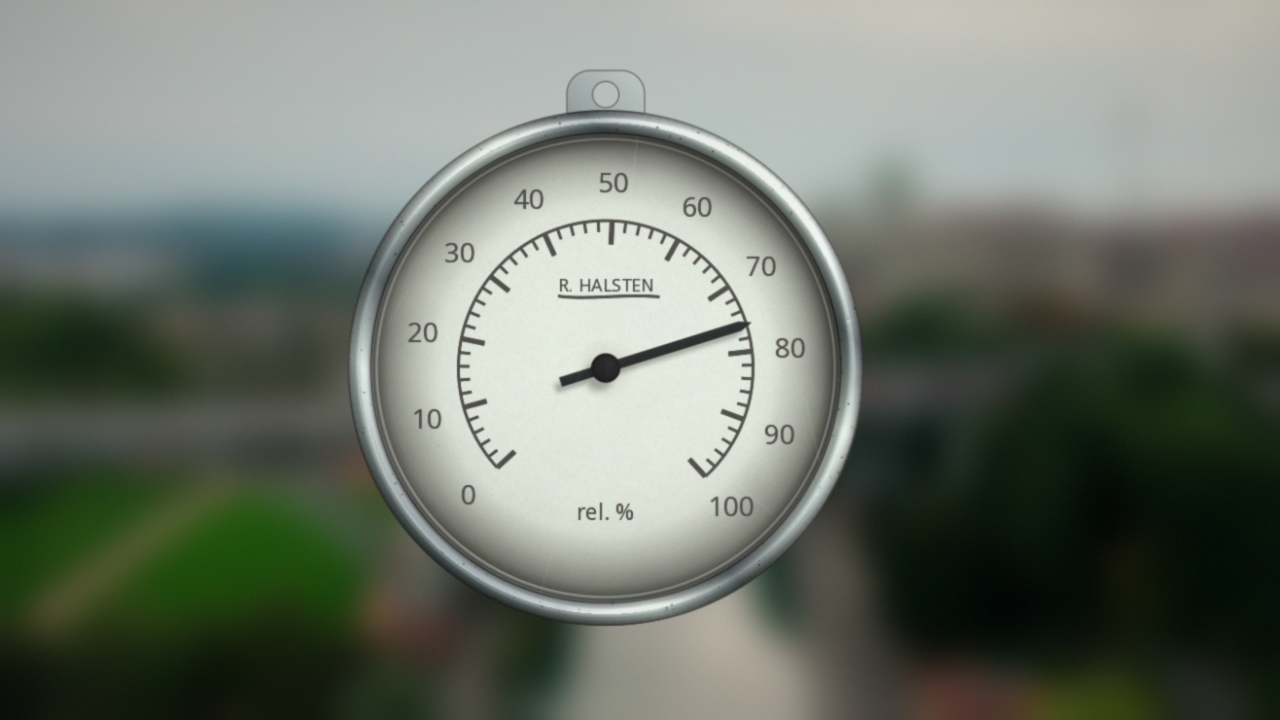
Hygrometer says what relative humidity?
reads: 76 %
